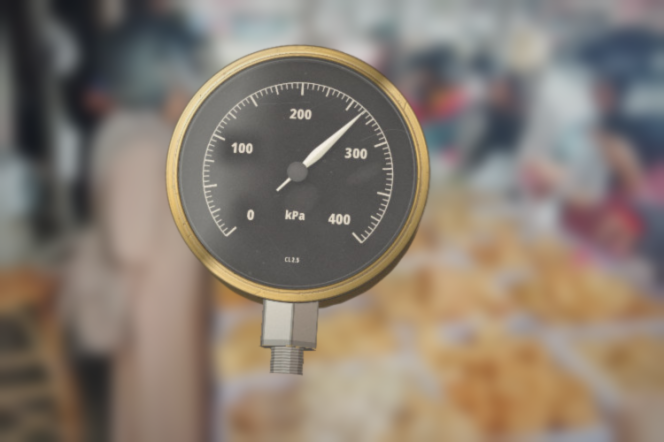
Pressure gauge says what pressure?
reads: 265 kPa
